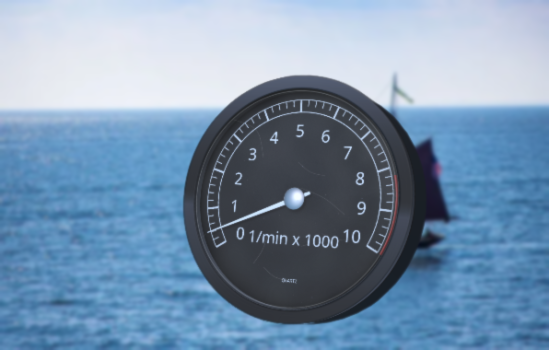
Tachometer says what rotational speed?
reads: 400 rpm
